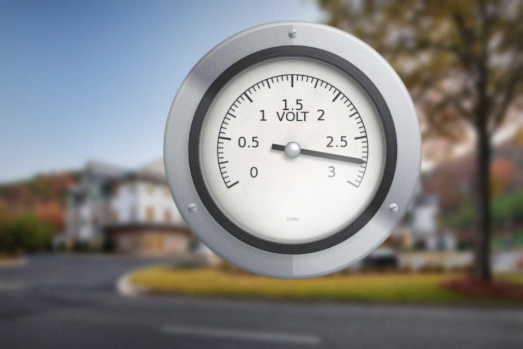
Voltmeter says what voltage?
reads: 2.75 V
